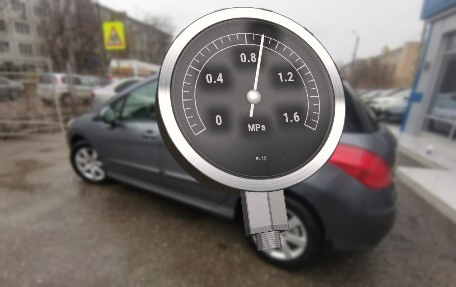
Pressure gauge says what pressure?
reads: 0.9 MPa
